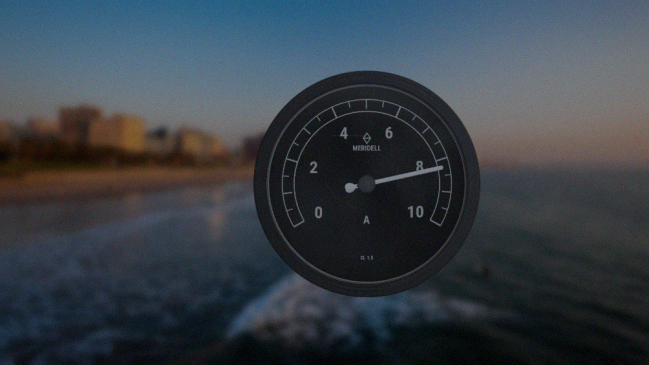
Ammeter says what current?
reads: 8.25 A
